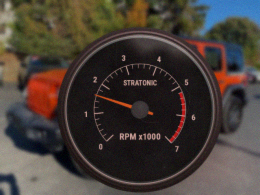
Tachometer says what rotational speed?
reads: 1600 rpm
